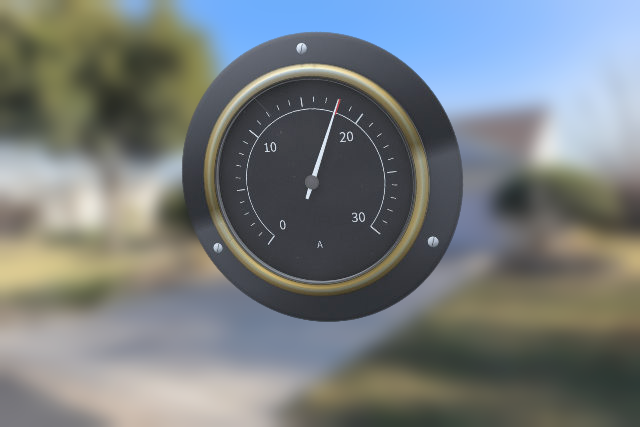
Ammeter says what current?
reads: 18 A
